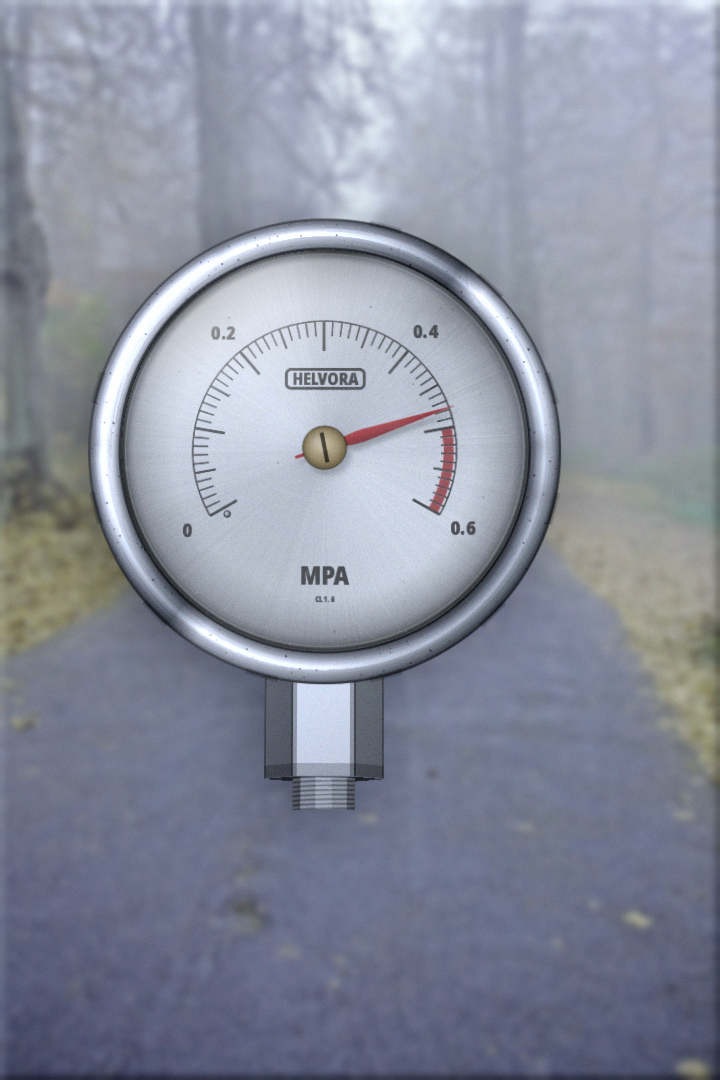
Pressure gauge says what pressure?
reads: 0.48 MPa
